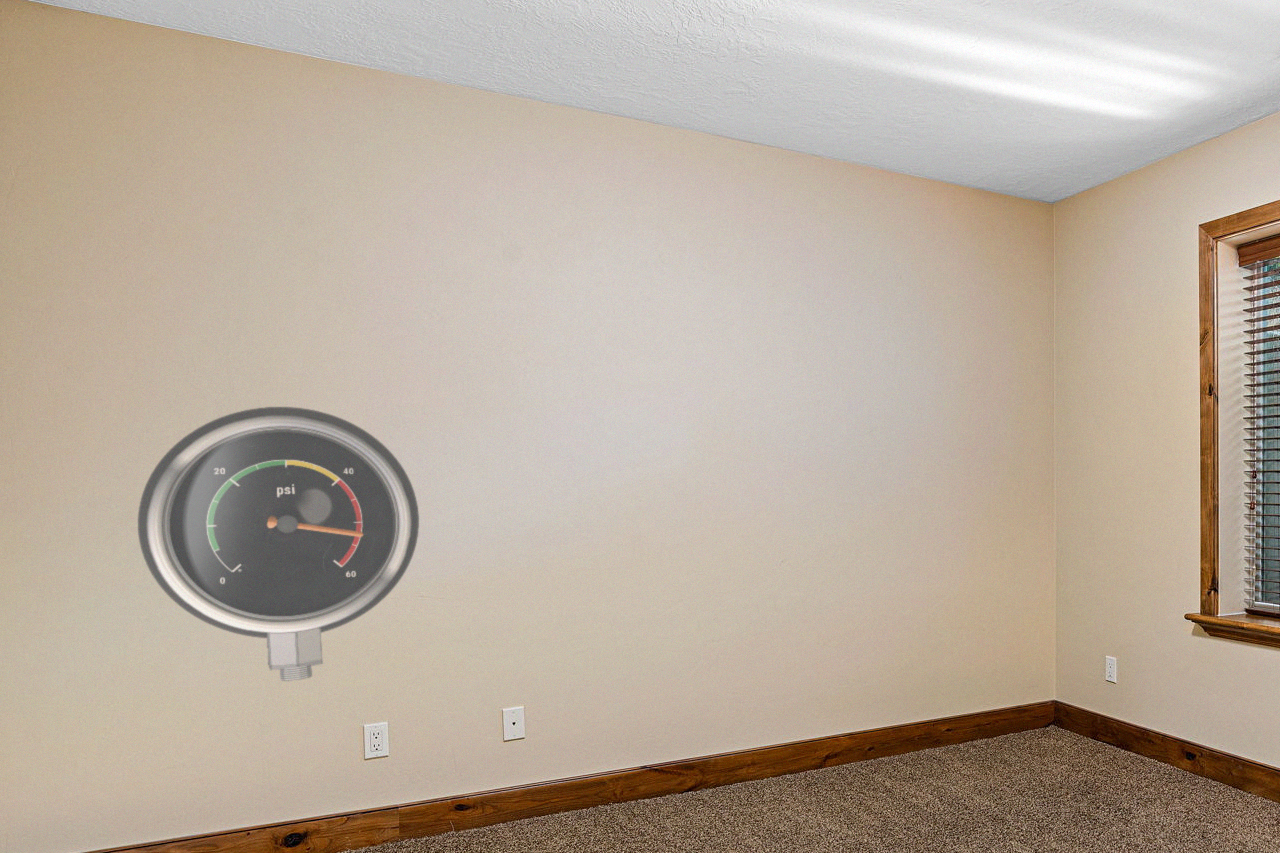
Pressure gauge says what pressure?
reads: 52.5 psi
